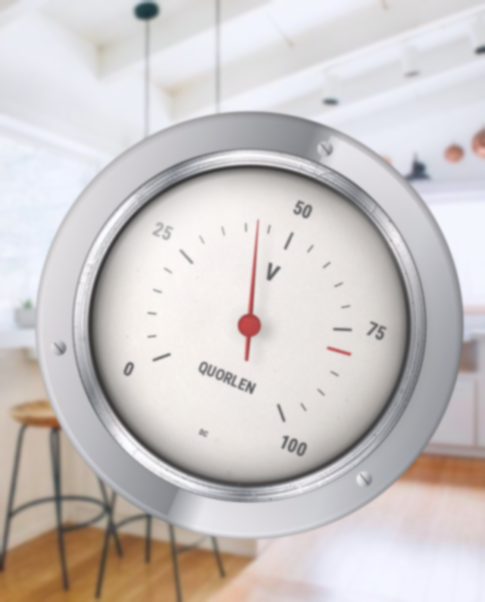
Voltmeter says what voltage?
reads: 42.5 V
